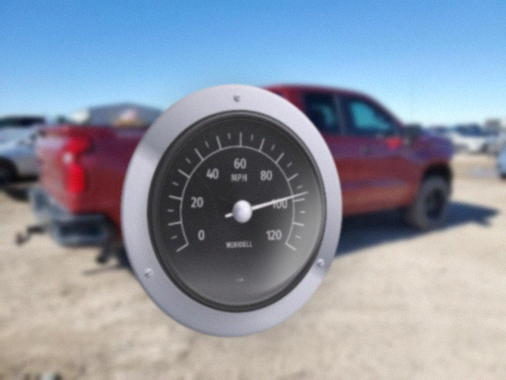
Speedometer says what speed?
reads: 97.5 mph
